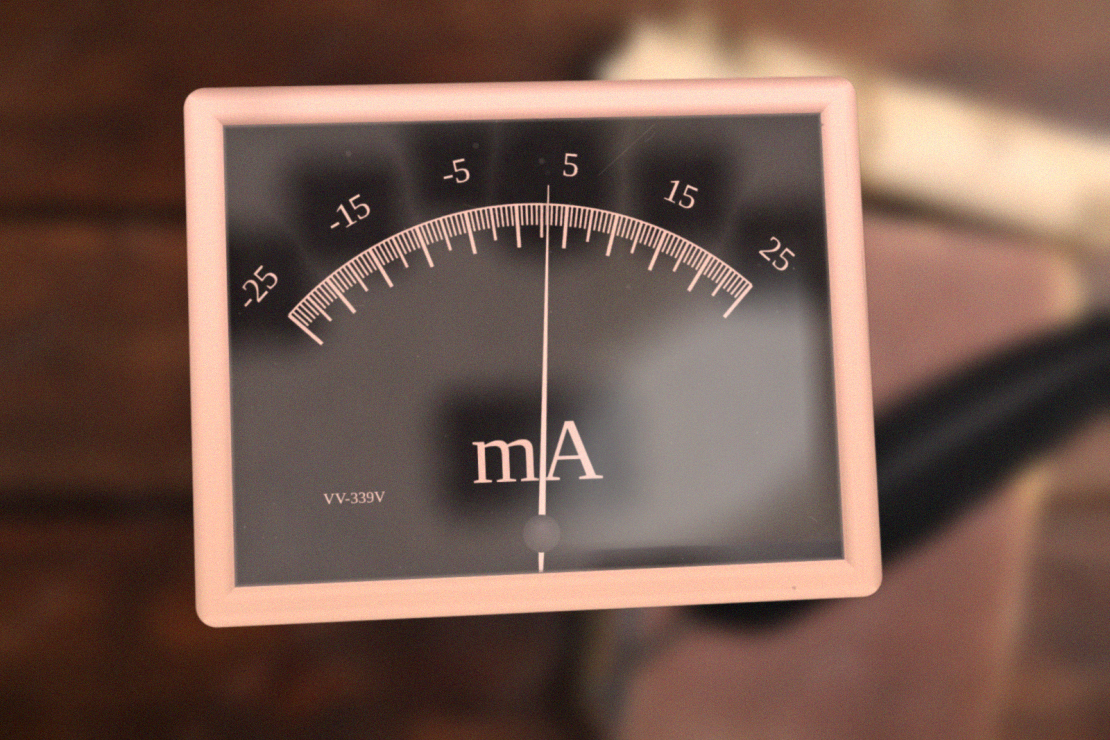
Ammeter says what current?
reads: 3 mA
